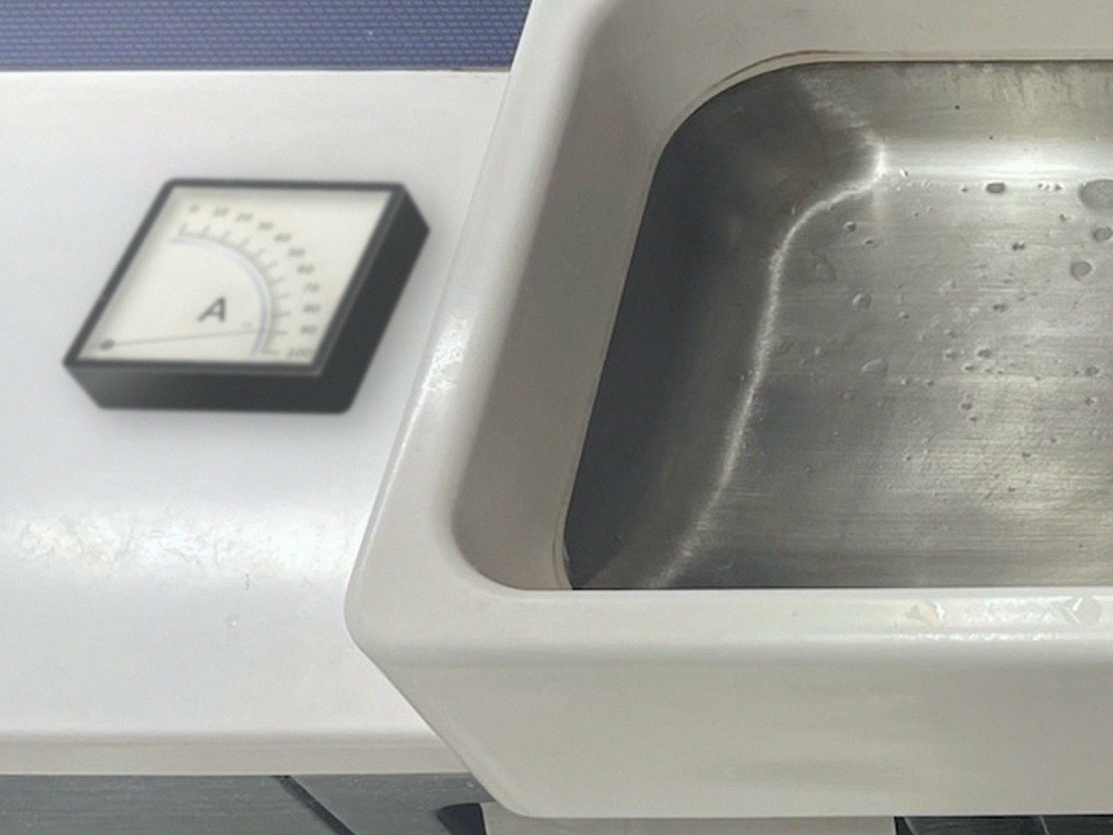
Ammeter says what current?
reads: 90 A
